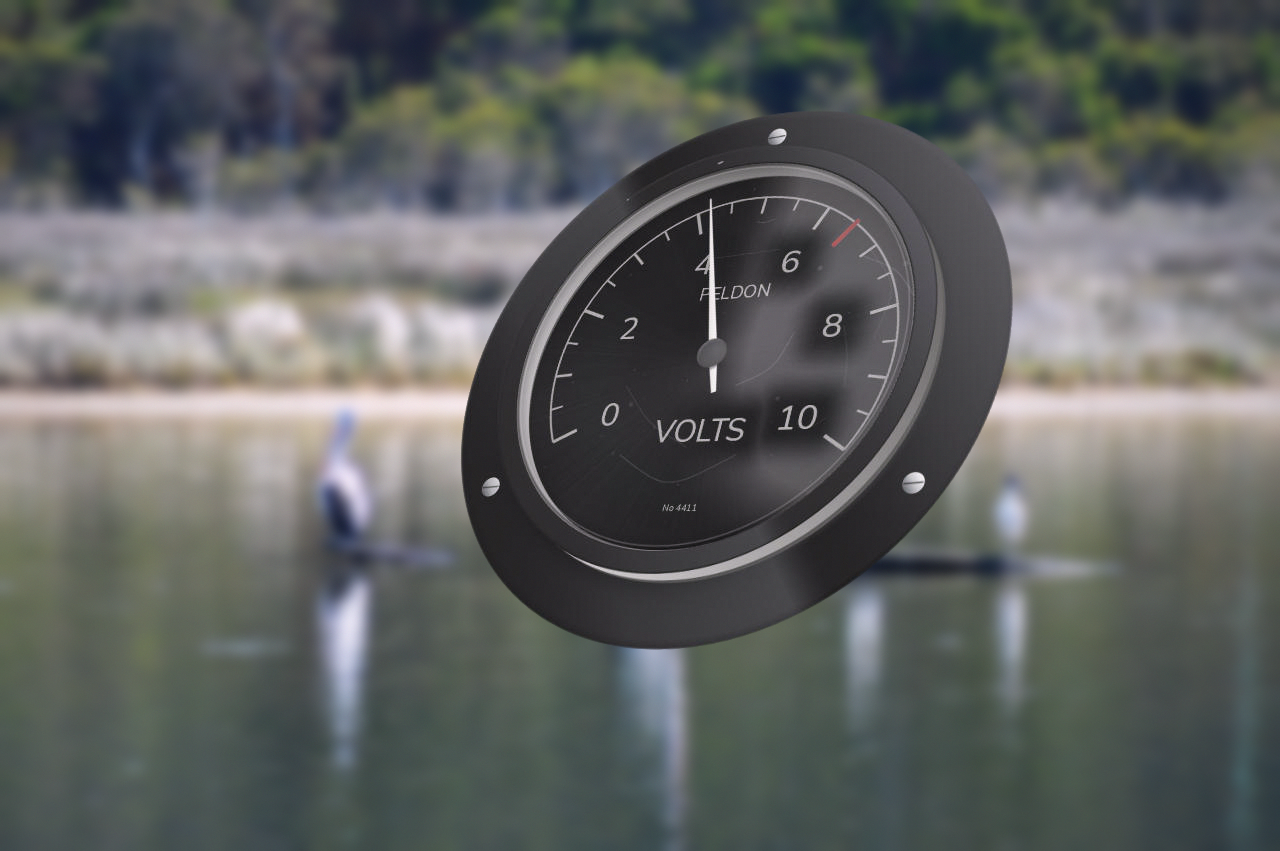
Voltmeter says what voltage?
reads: 4.25 V
